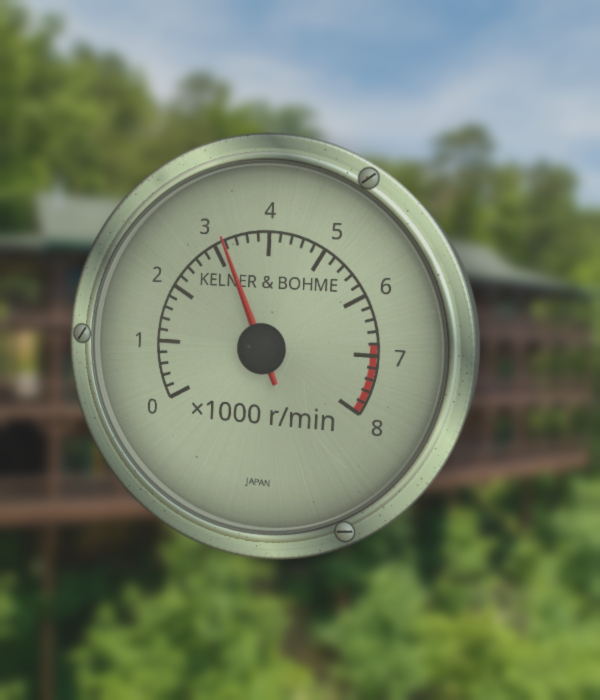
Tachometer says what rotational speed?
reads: 3200 rpm
